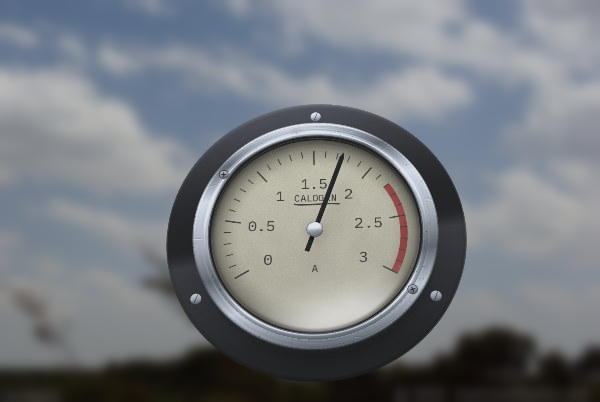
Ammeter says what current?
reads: 1.75 A
